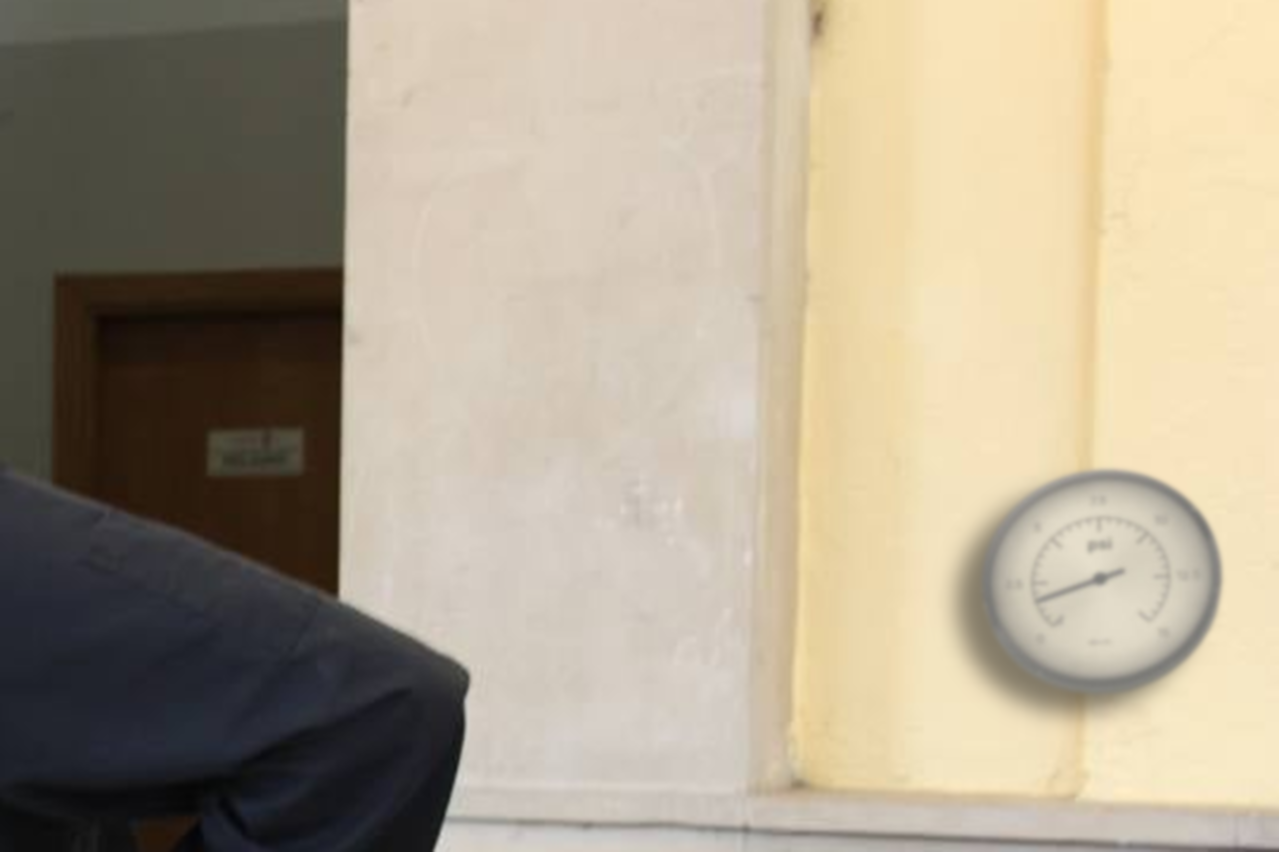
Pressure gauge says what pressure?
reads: 1.5 psi
